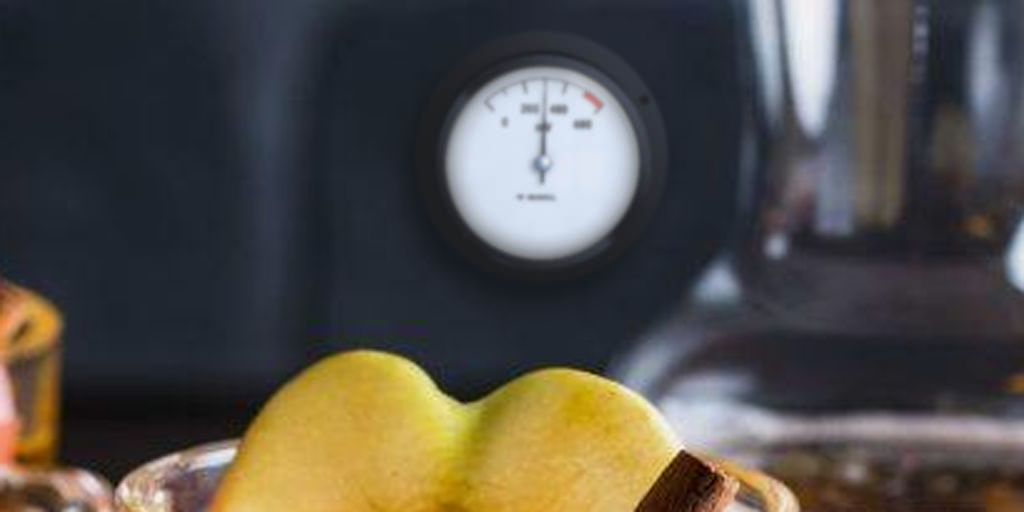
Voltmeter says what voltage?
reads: 300 mV
